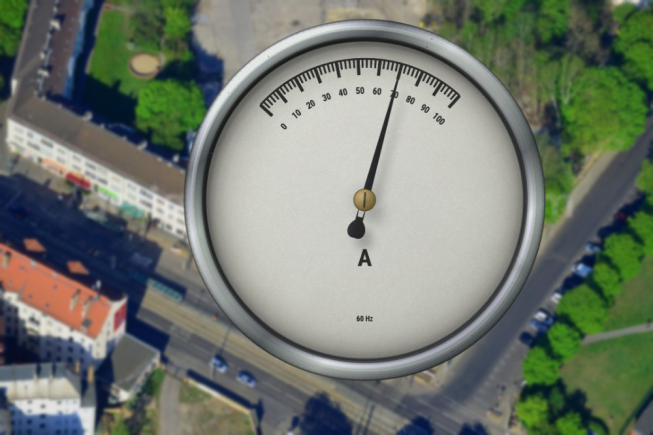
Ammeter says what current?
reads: 70 A
